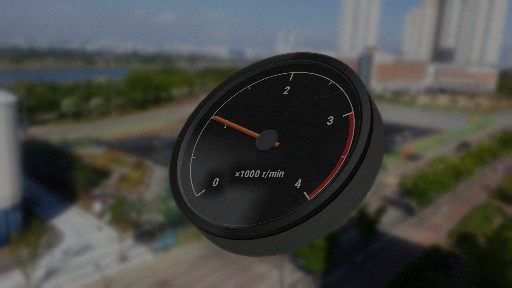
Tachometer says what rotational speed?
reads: 1000 rpm
